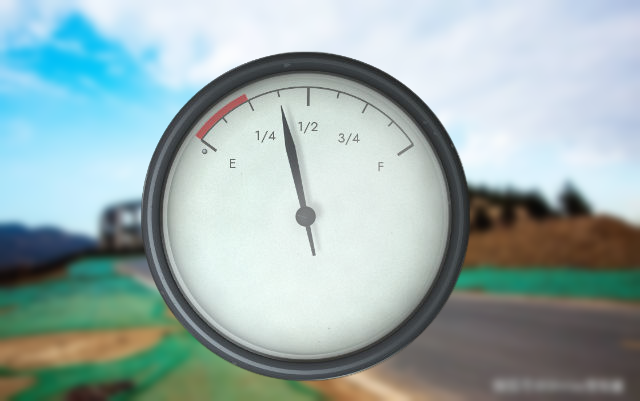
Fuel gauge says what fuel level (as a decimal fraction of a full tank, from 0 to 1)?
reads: 0.375
